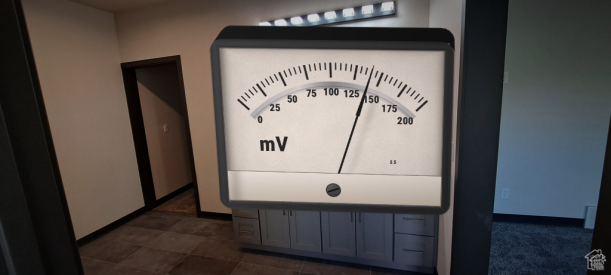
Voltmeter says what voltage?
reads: 140 mV
